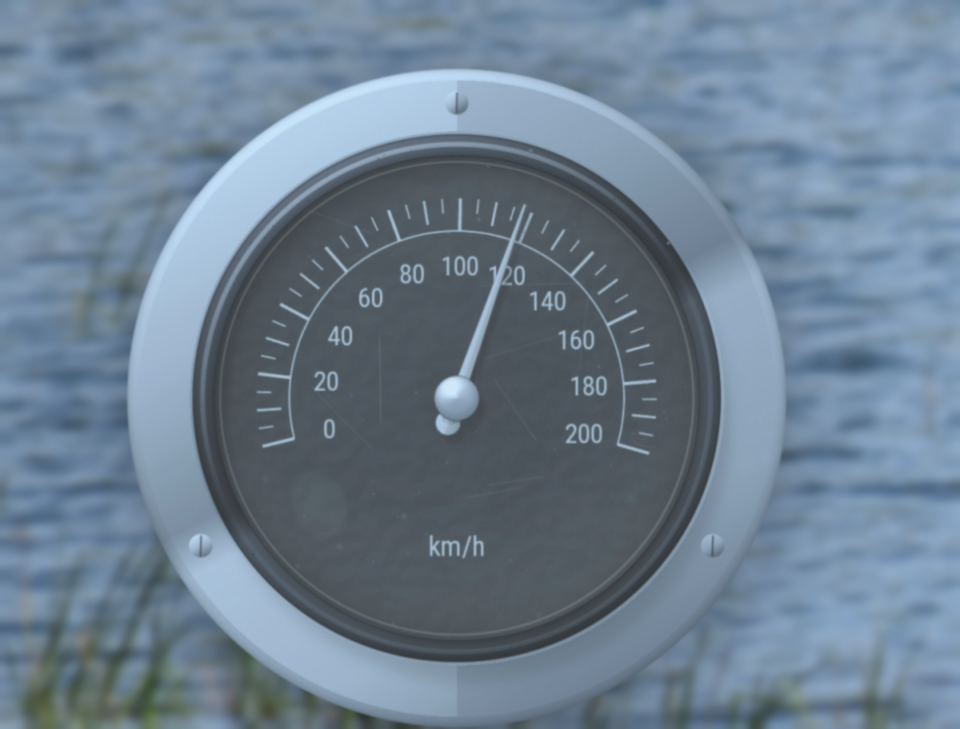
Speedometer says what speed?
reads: 117.5 km/h
